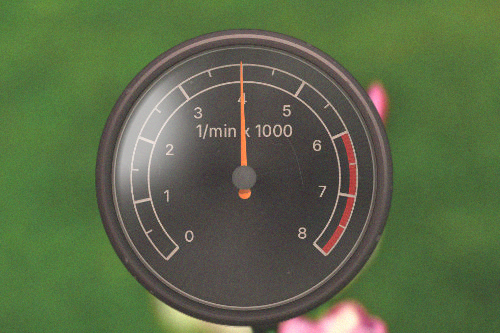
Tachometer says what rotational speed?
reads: 4000 rpm
